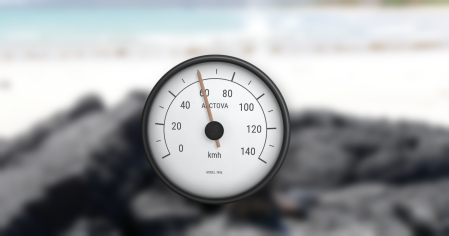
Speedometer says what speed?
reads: 60 km/h
